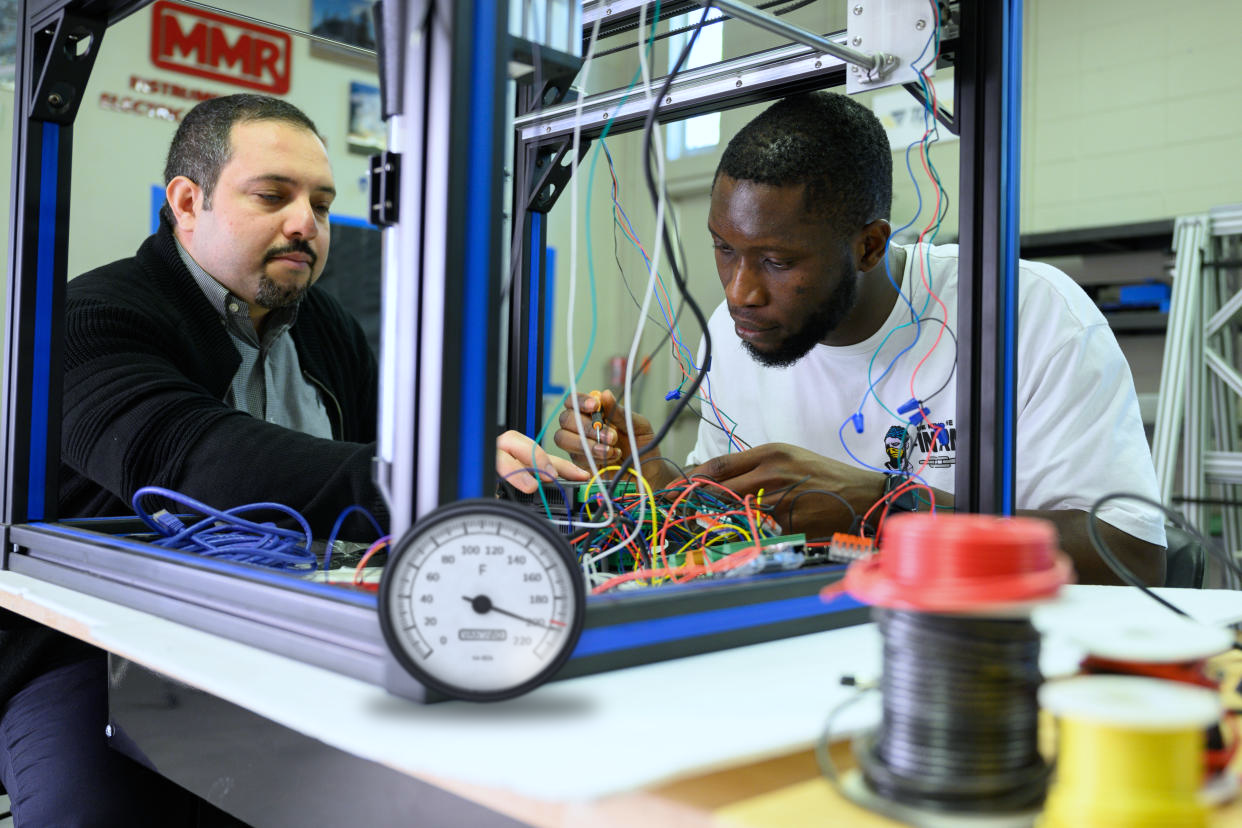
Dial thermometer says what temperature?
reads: 200 °F
